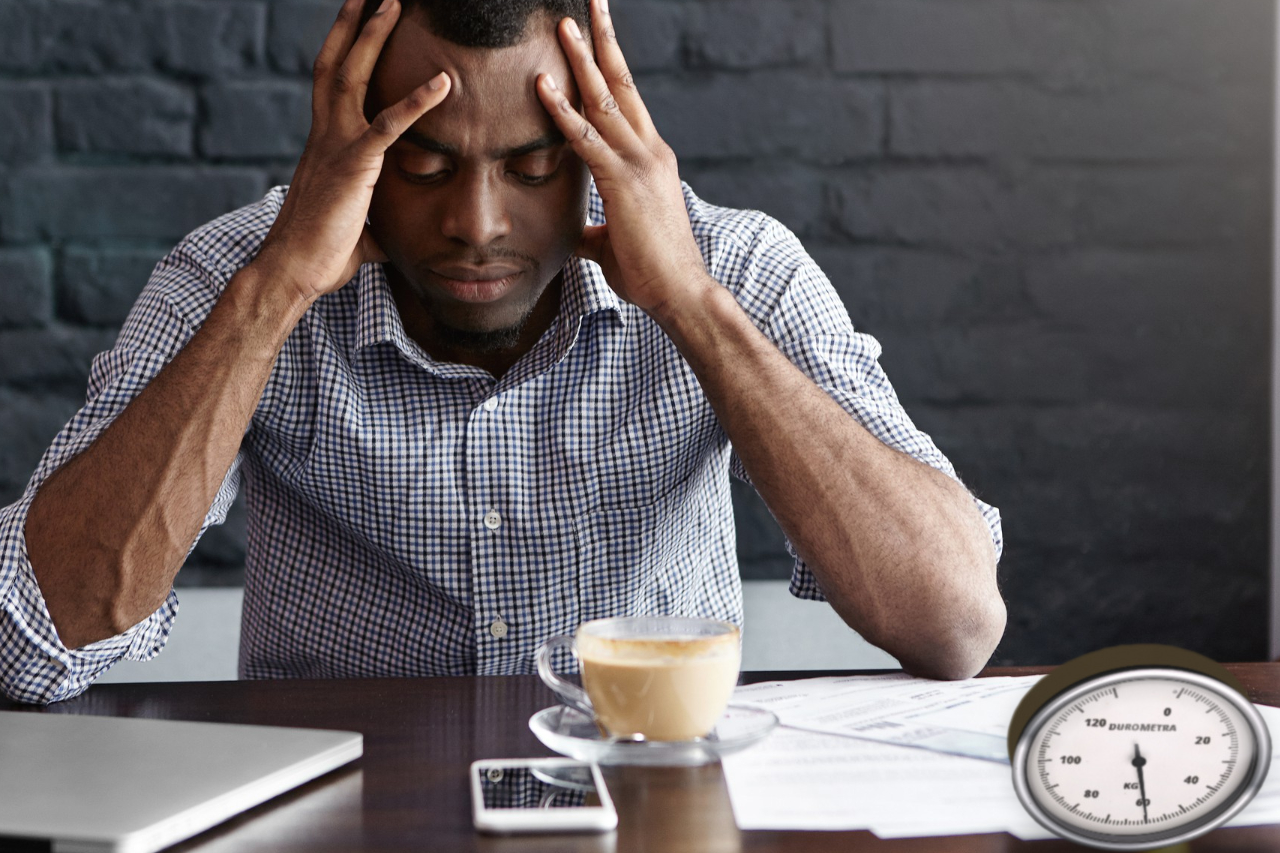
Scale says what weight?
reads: 60 kg
